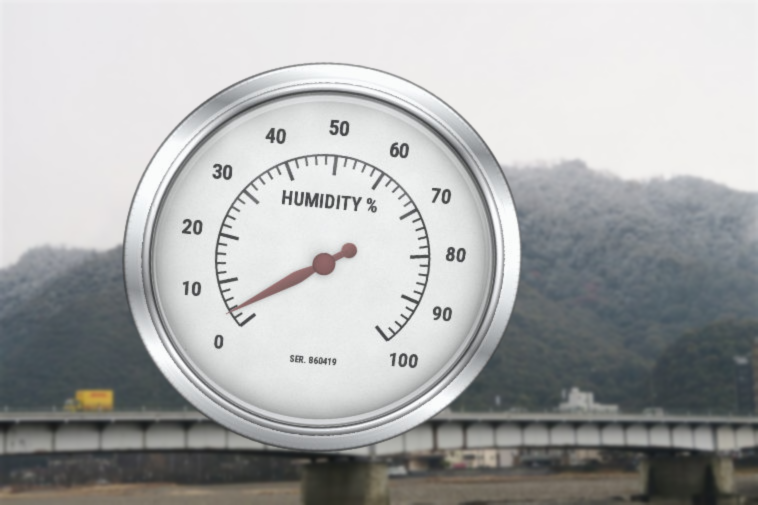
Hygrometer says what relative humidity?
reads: 4 %
